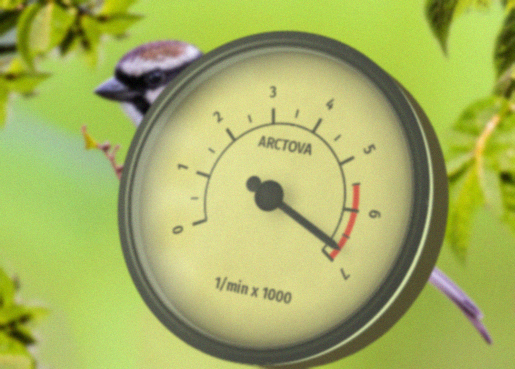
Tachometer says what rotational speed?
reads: 6750 rpm
